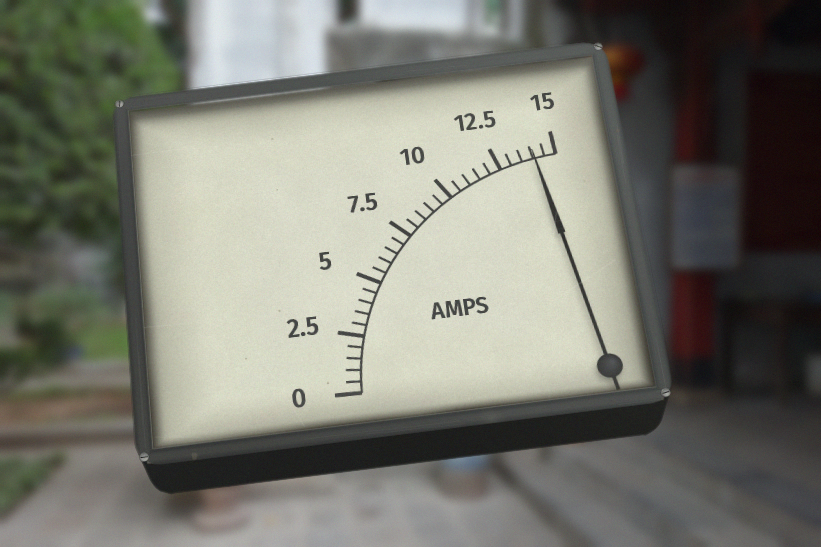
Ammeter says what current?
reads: 14 A
